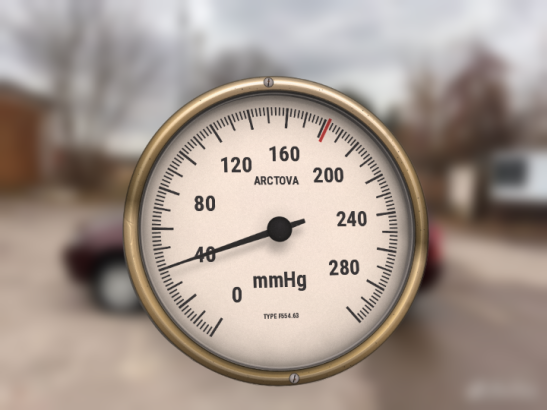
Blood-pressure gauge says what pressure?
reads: 40 mmHg
